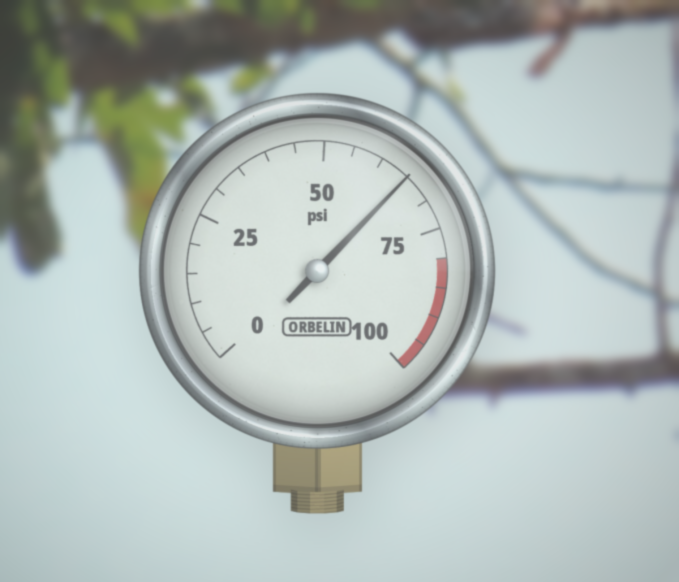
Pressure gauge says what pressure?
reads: 65 psi
